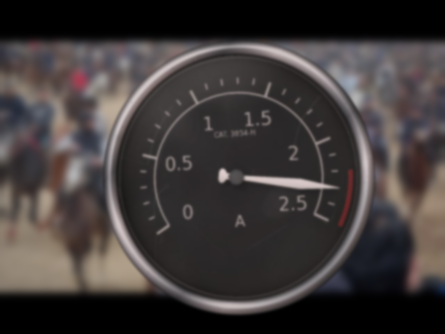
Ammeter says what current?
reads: 2.3 A
